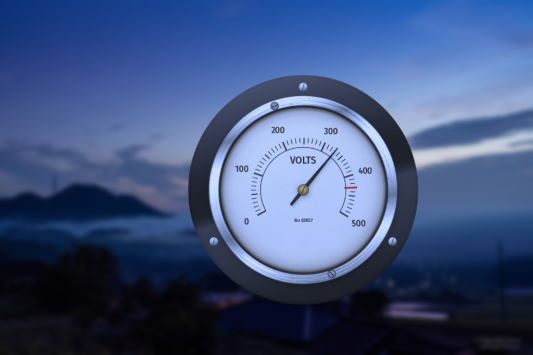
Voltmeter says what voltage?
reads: 330 V
